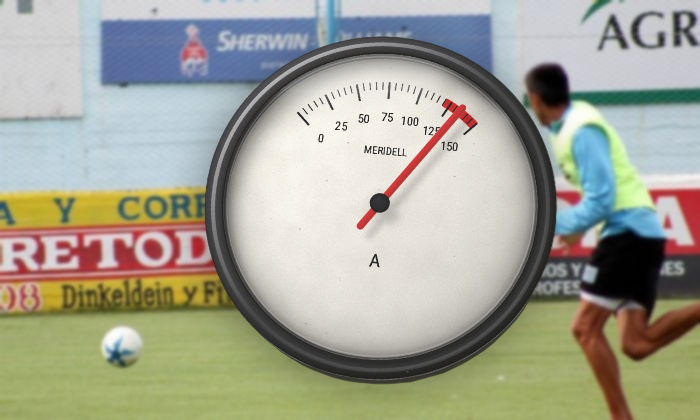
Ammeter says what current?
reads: 135 A
